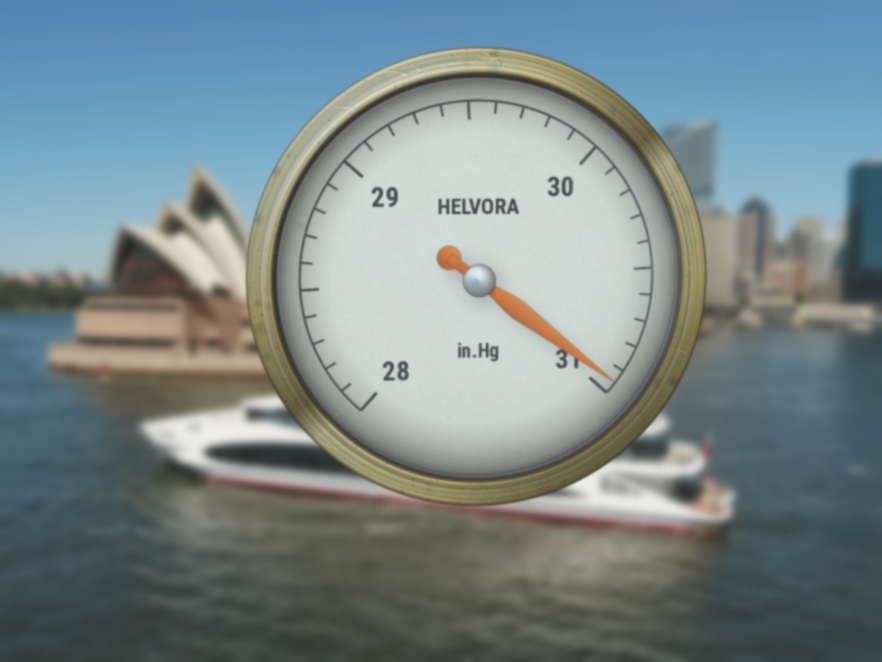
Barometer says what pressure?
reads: 30.95 inHg
